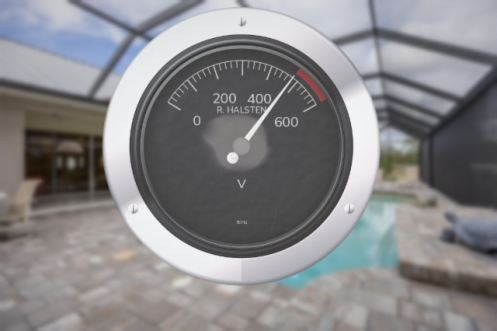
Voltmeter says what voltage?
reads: 480 V
